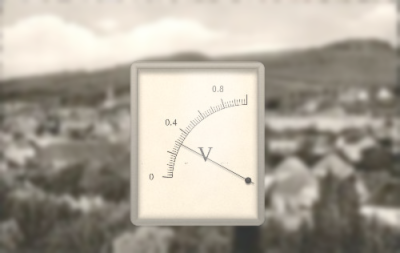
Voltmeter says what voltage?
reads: 0.3 V
